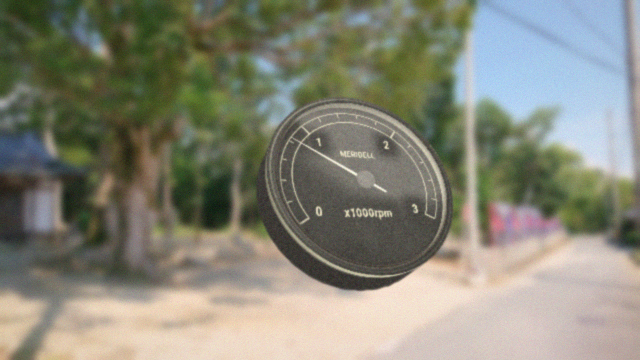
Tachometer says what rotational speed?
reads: 800 rpm
